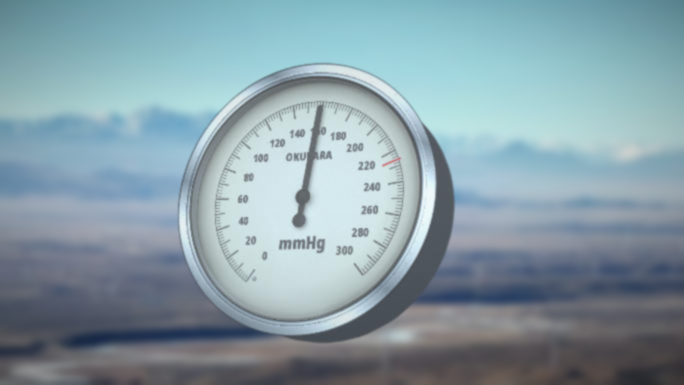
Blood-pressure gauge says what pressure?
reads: 160 mmHg
